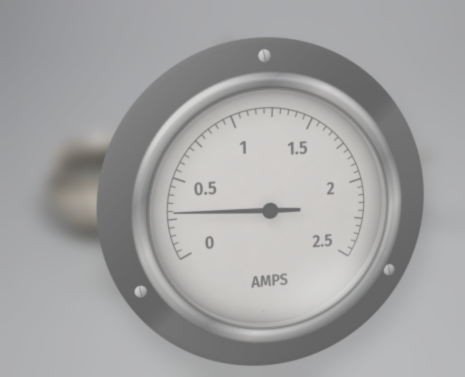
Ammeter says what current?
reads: 0.3 A
